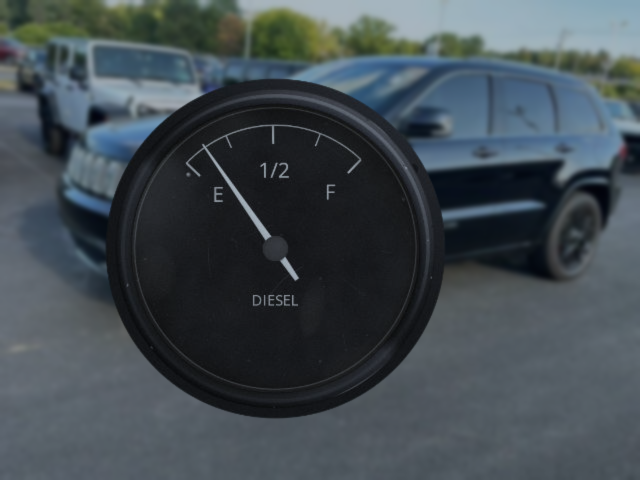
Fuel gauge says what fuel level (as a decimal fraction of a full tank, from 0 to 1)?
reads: 0.125
